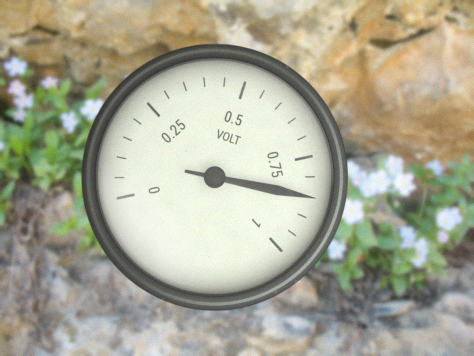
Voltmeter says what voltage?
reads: 0.85 V
